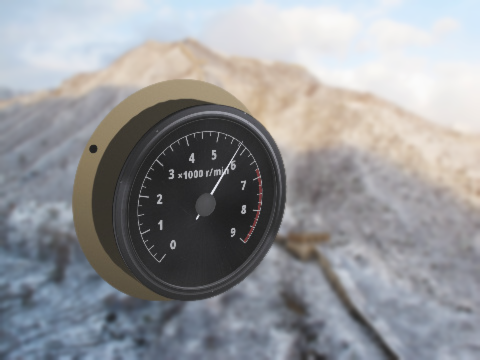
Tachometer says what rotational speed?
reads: 5750 rpm
